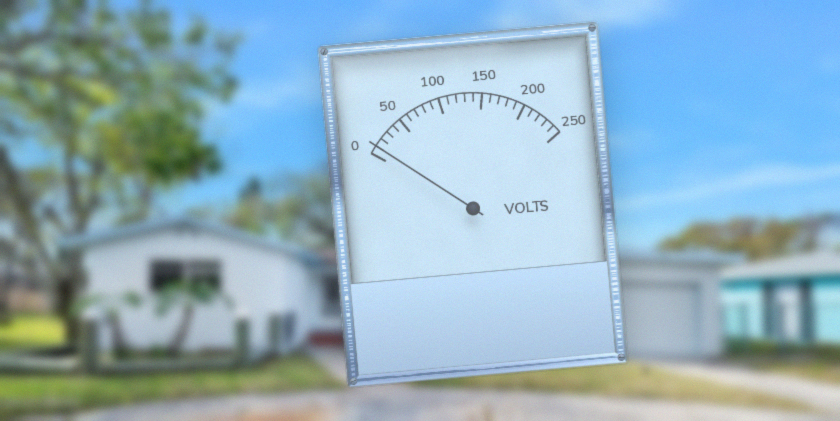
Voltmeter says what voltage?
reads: 10 V
